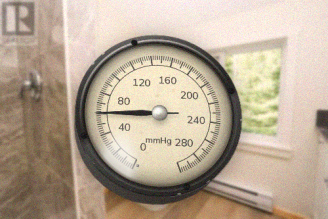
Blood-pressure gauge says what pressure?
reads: 60 mmHg
